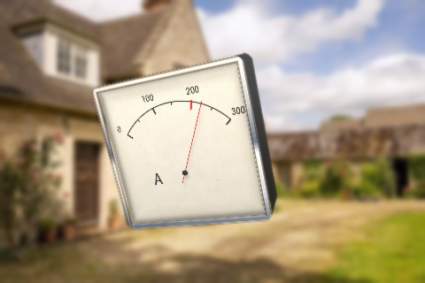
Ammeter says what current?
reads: 225 A
